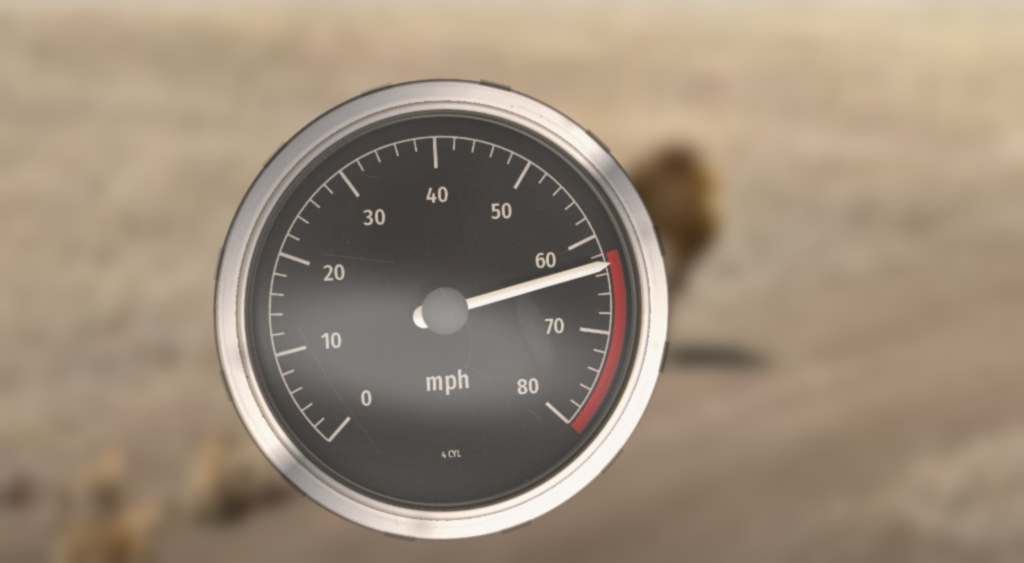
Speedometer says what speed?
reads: 63 mph
